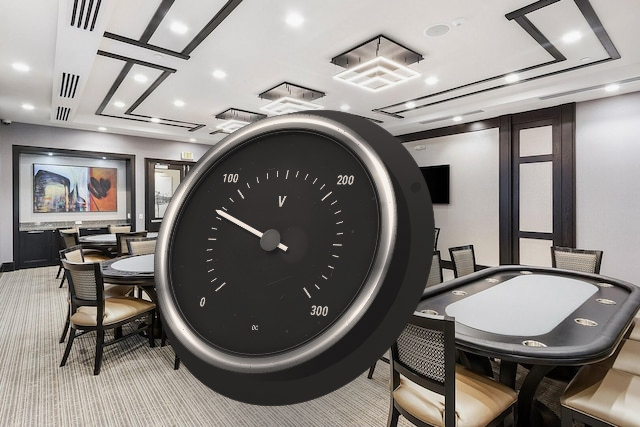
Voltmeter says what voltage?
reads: 75 V
